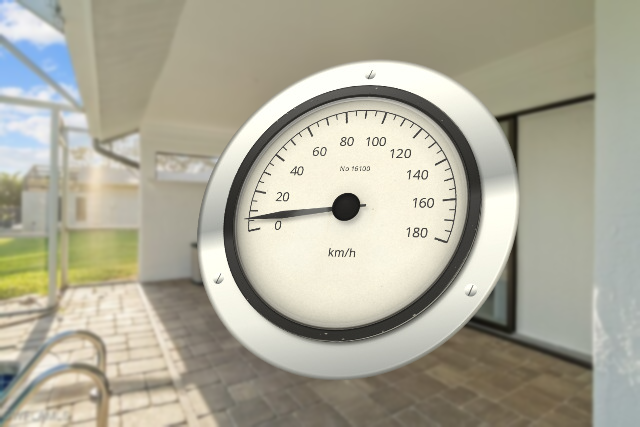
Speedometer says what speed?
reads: 5 km/h
